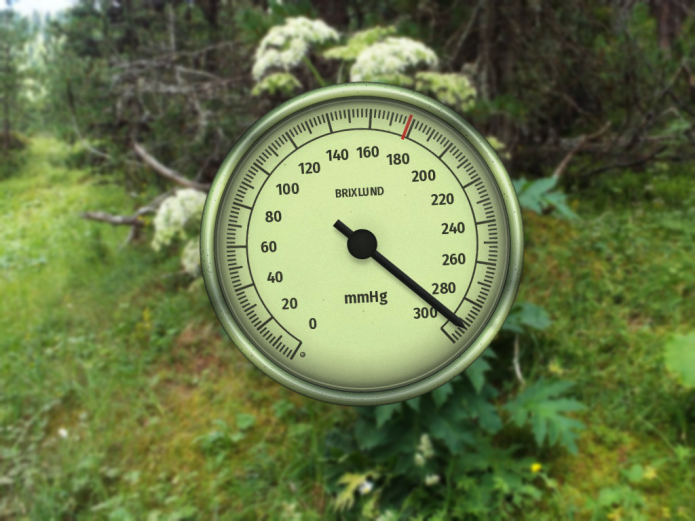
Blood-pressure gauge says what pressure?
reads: 292 mmHg
